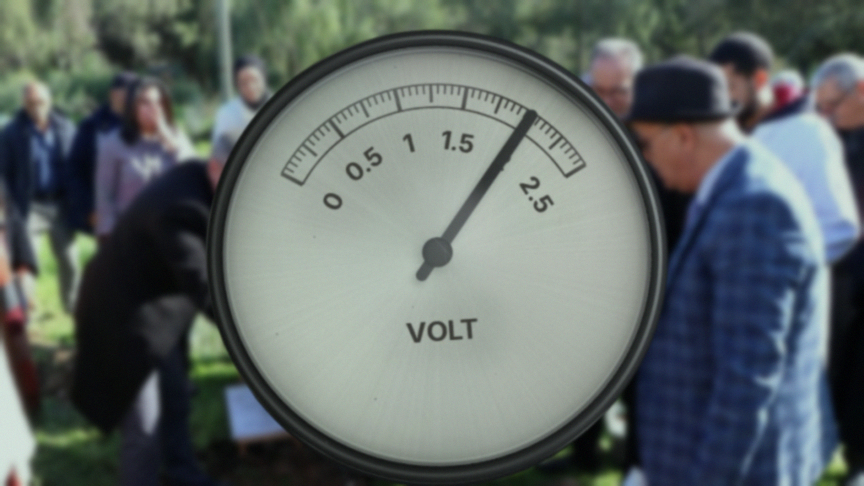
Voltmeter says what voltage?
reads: 2 V
